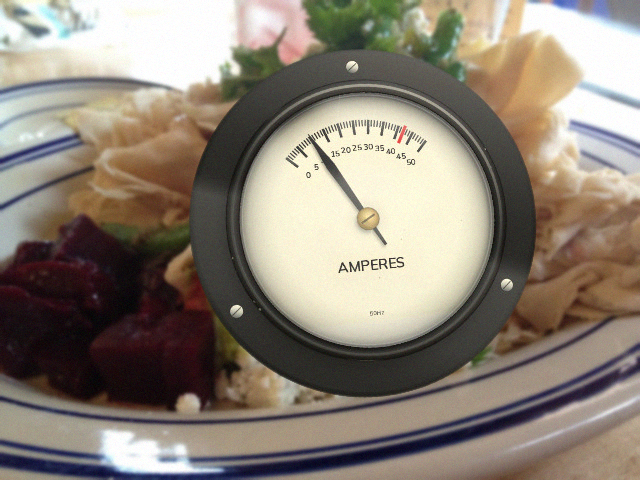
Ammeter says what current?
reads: 10 A
